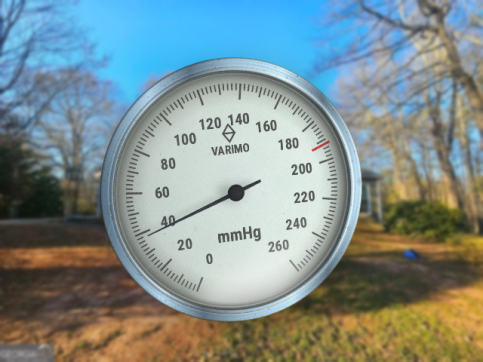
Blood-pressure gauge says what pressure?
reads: 38 mmHg
